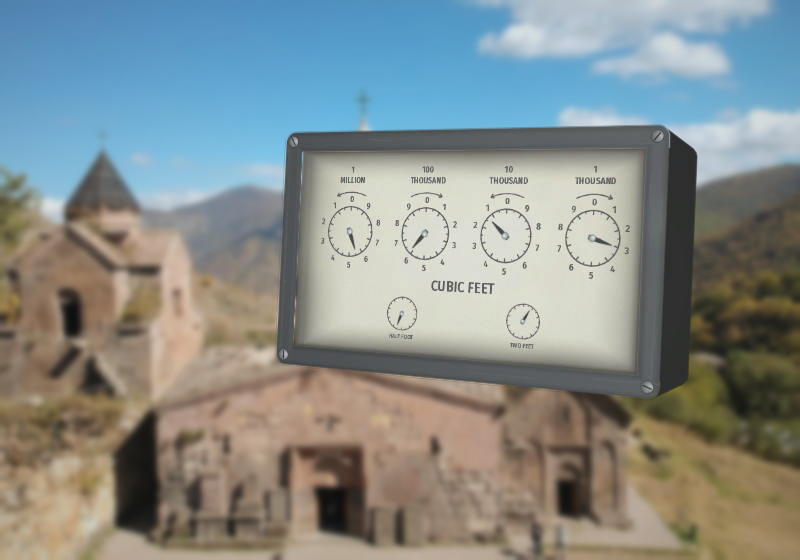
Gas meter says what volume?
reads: 561300 ft³
